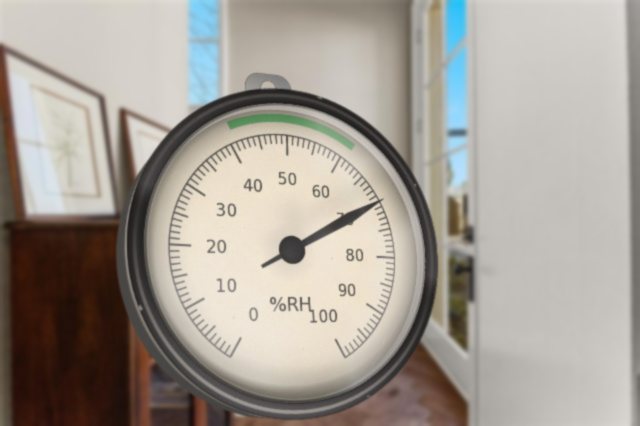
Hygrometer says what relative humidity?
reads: 70 %
